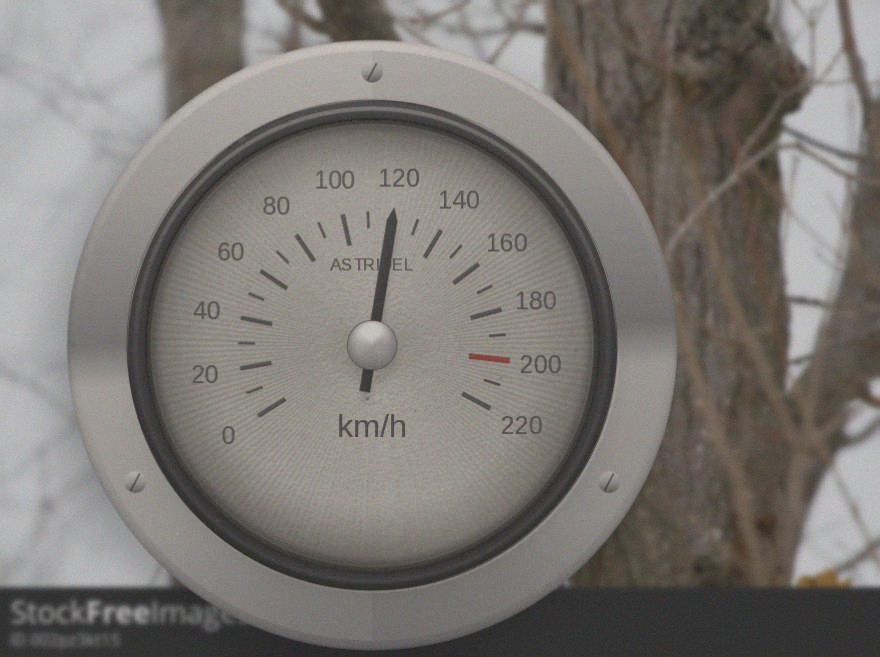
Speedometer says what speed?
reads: 120 km/h
